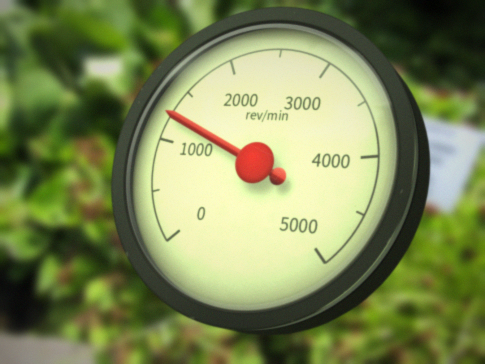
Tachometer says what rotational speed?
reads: 1250 rpm
